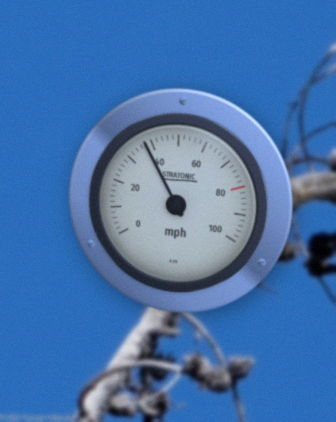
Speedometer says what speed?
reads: 38 mph
